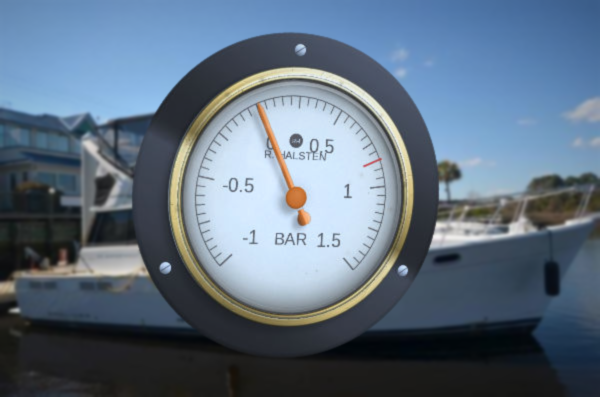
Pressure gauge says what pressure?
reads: 0 bar
